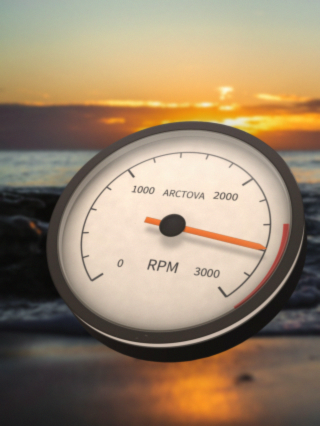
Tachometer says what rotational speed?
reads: 2600 rpm
